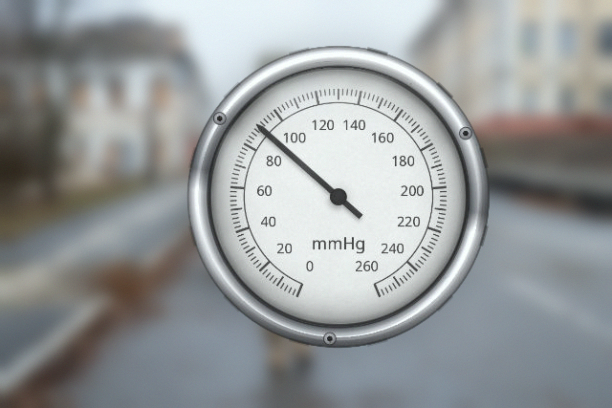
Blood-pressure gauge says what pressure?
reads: 90 mmHg
